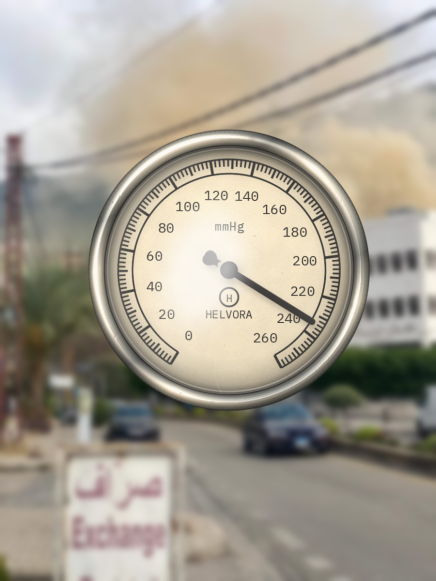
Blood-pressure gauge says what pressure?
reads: 234 mmHg
